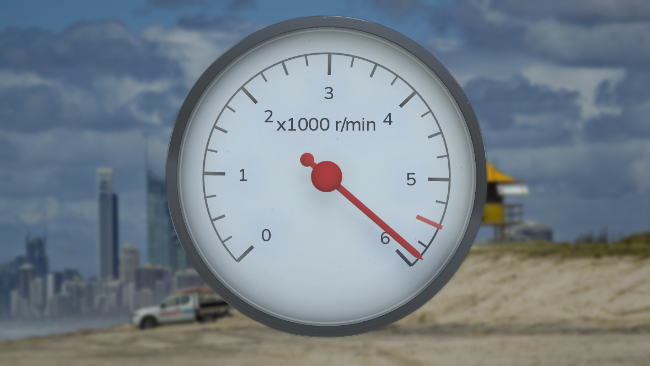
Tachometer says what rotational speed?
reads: 5875 rpm
